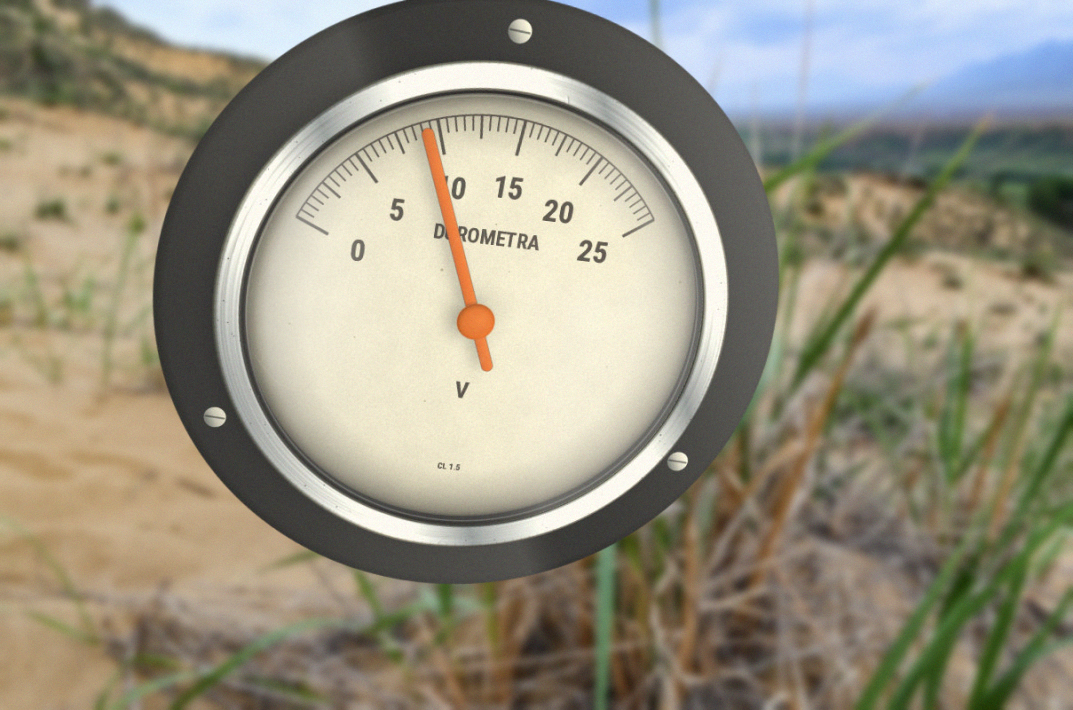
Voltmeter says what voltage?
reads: 9.25 V
